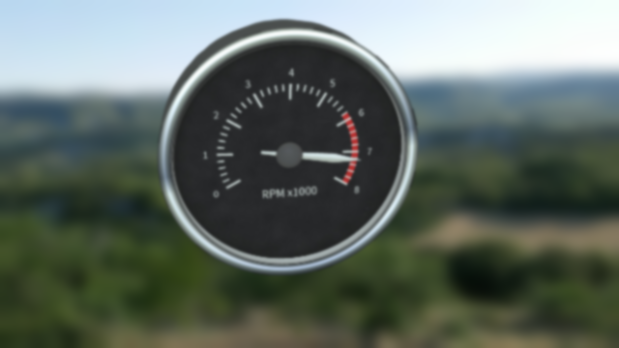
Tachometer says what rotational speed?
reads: 7200 rpm
